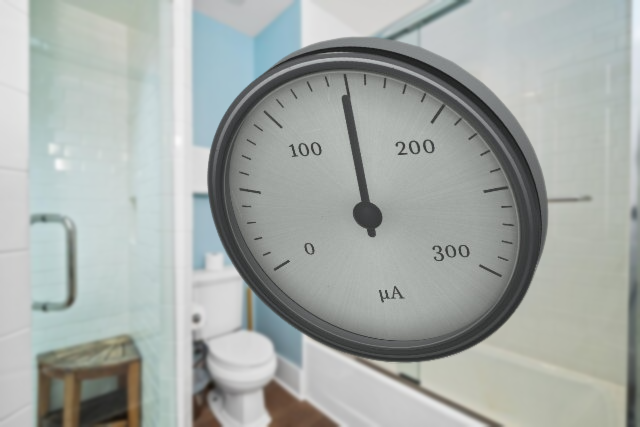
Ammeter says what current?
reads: 150 µA
